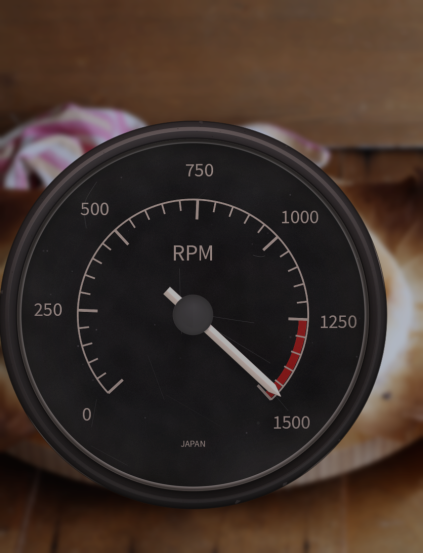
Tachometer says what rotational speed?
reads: 1475 rpm
